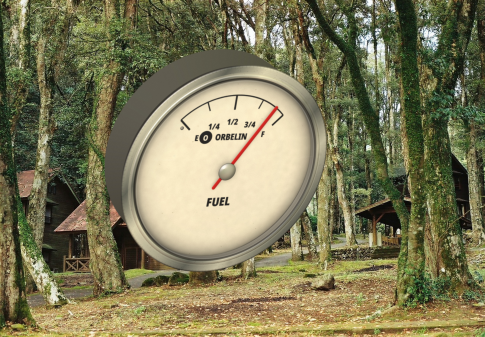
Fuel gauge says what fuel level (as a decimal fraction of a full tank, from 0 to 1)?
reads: 0.875
